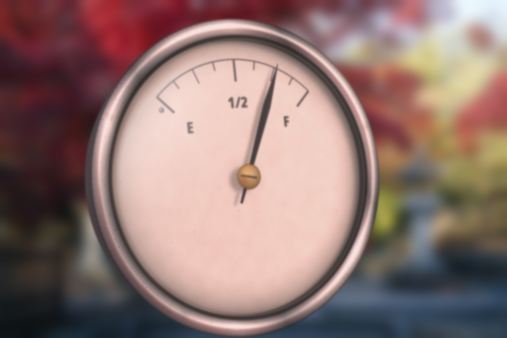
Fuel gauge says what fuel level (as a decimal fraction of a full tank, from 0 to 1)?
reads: 0.75
